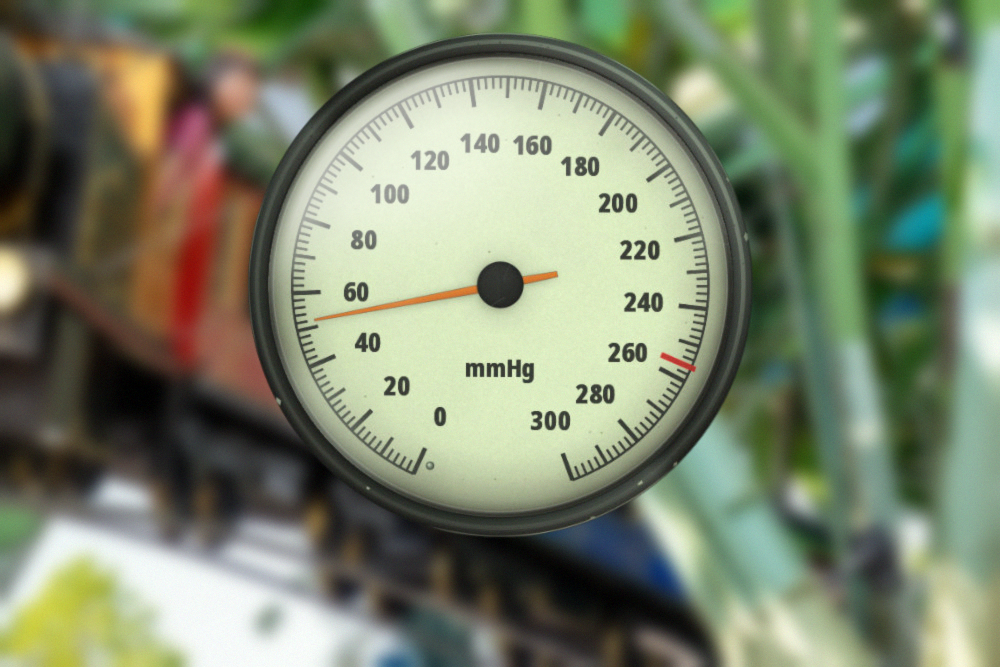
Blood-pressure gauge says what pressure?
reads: 52 mmHg
